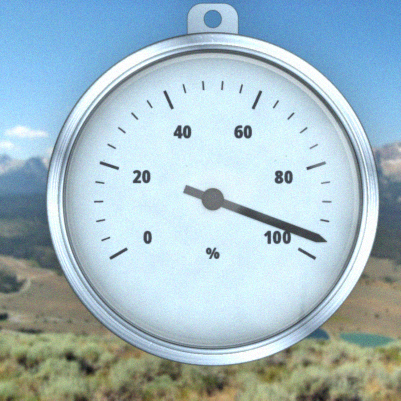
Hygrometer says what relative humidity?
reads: 96 %
